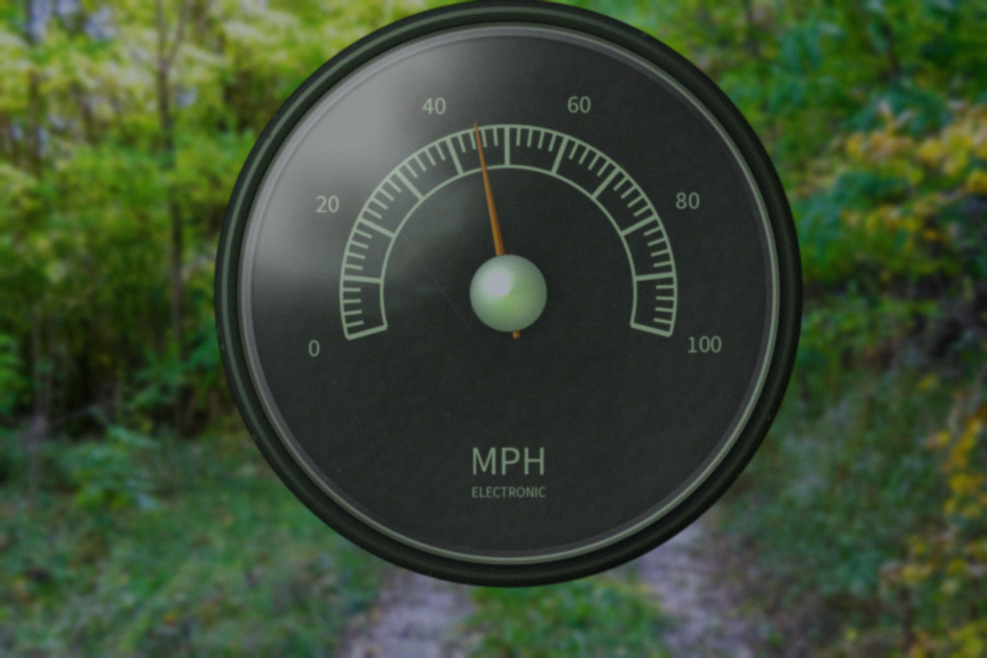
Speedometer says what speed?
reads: 45 mph
